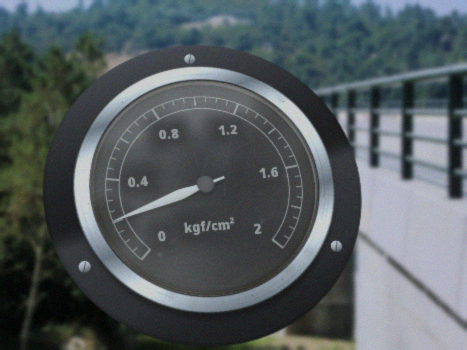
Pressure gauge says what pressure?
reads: 0.2 kg/cm²
